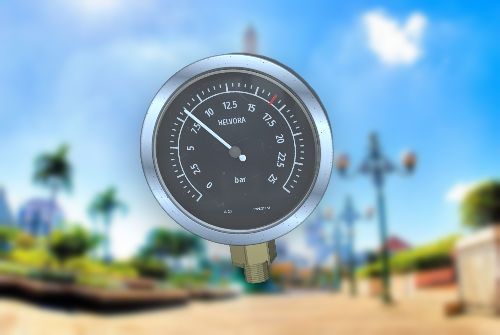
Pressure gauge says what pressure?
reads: 8.5 bar
